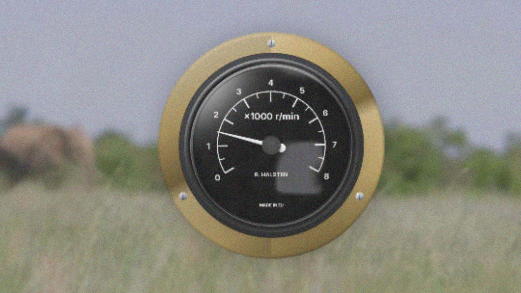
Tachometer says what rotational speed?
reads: 1500 rpm
